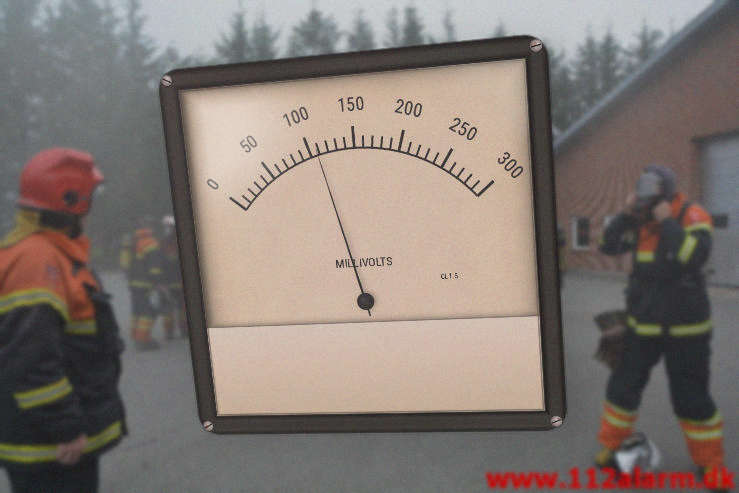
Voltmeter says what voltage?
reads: 110 mV
